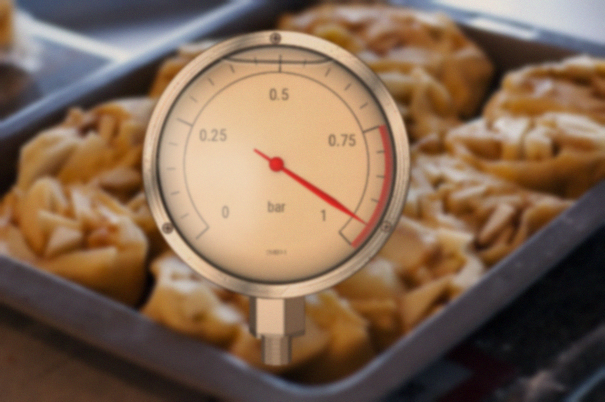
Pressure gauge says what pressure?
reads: 0.95 bar
